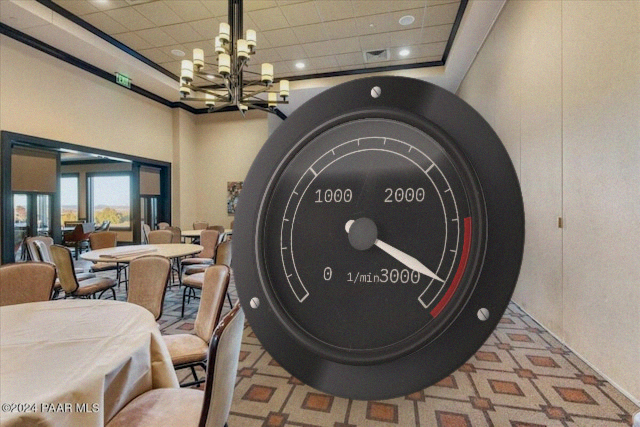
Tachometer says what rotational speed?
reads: 2800 rpm
